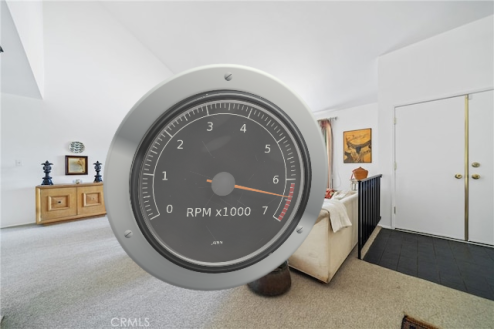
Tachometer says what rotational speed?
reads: 6400 rpm
